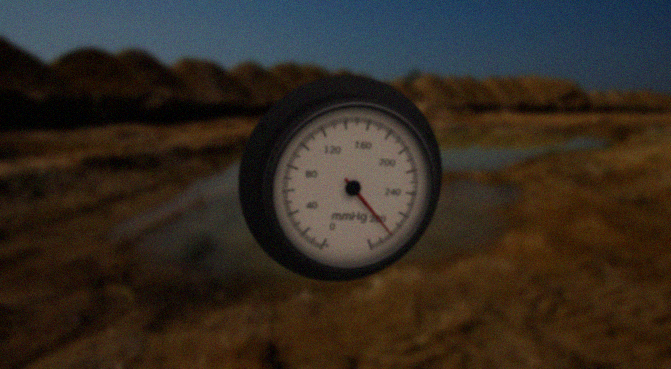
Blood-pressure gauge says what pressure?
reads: 280 mmHg
